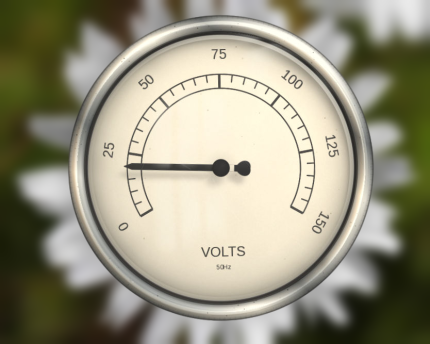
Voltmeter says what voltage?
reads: 20 V
